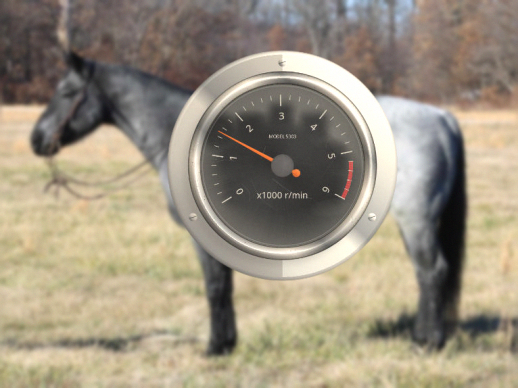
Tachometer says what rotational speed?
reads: 1500 rpm
